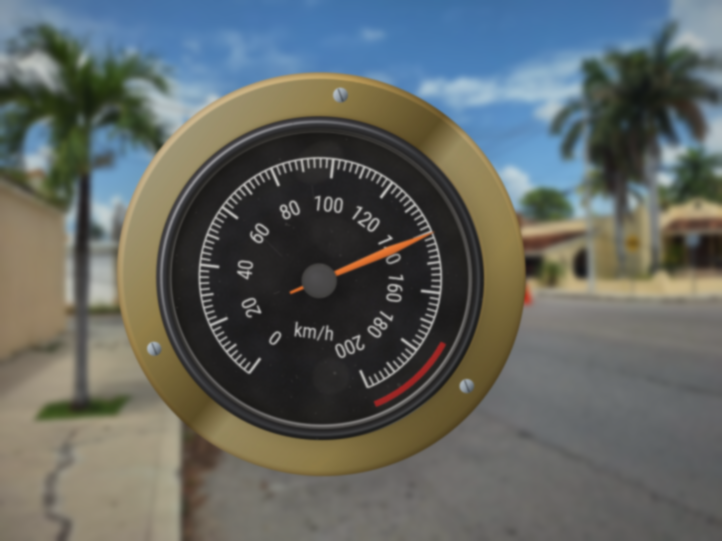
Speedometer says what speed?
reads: 140 km/h
